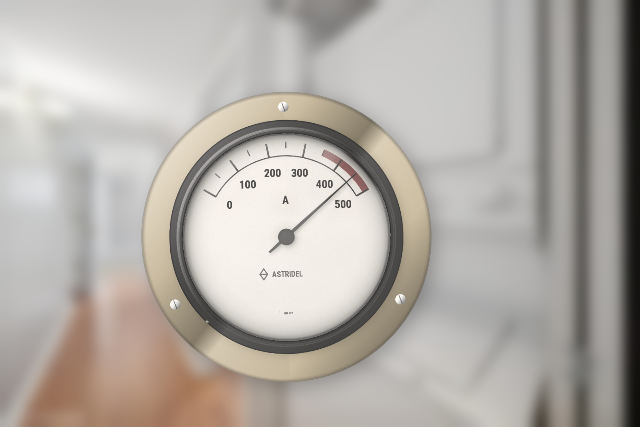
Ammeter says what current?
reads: 450 A
